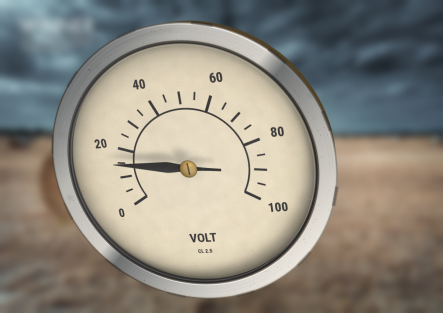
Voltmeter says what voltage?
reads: 15 V
